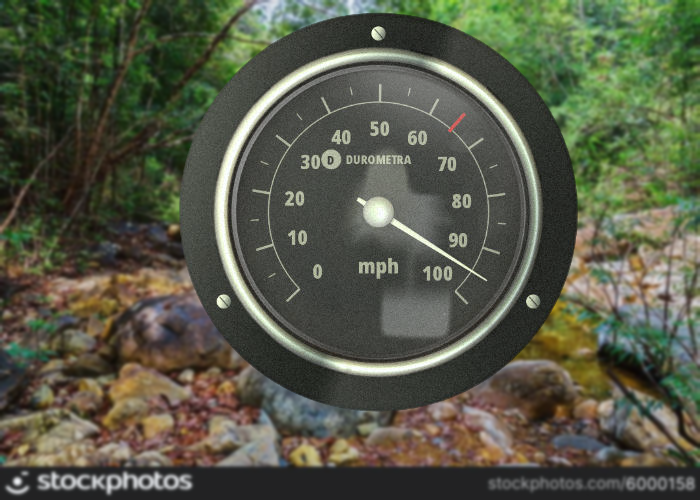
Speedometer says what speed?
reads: 95 mph
